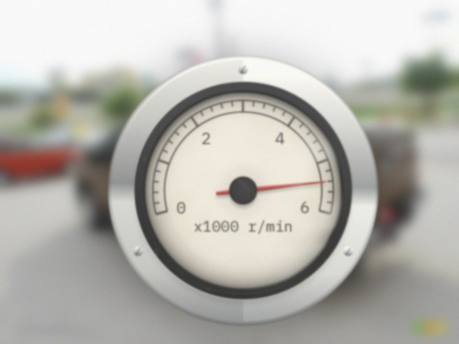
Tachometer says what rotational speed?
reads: 5400 rpm
